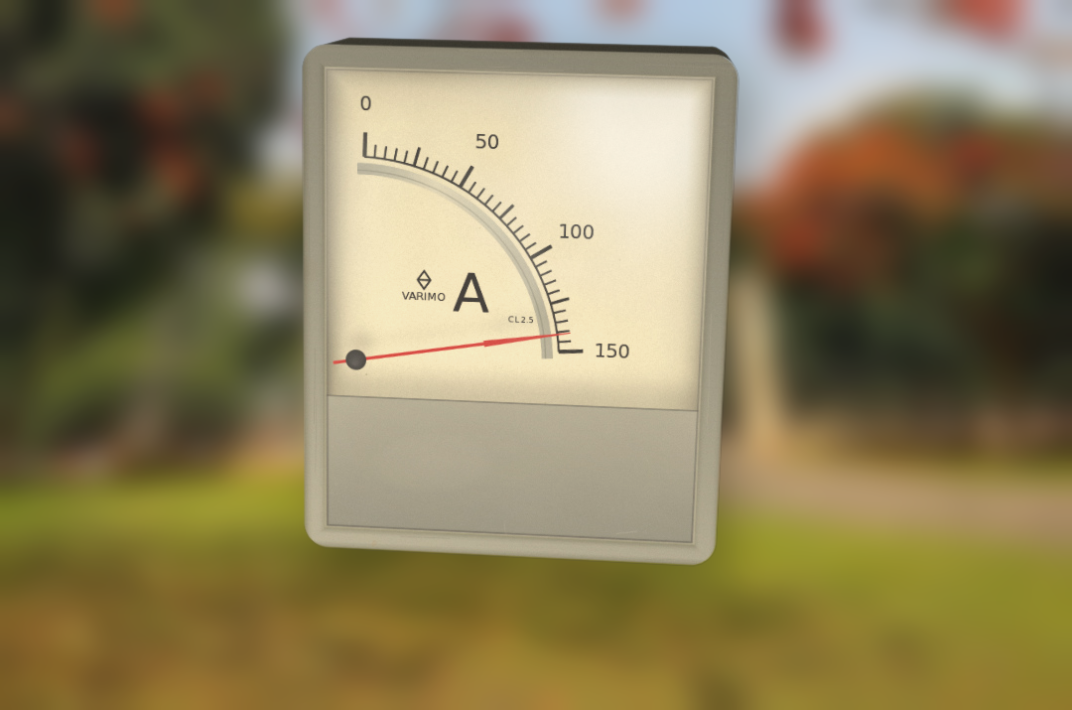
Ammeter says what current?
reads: 140 A
